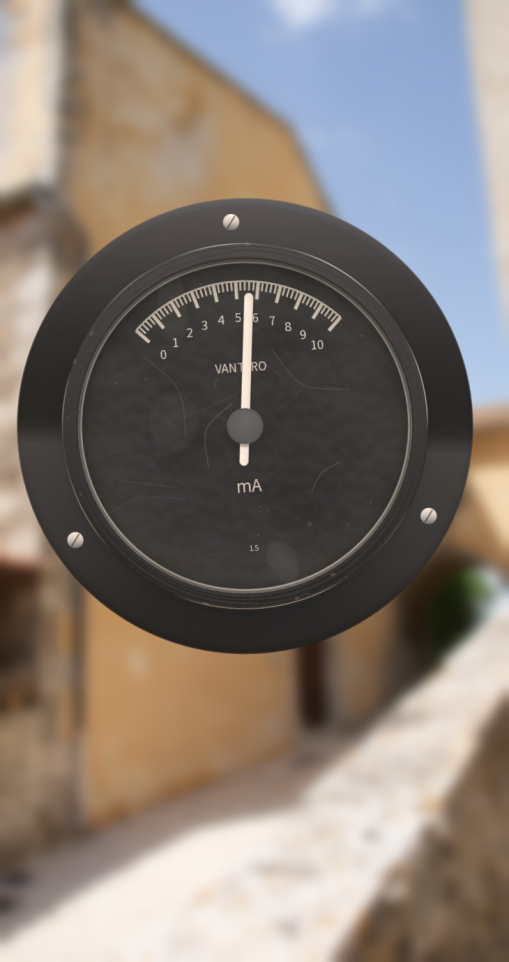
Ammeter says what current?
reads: 5.6 mA
